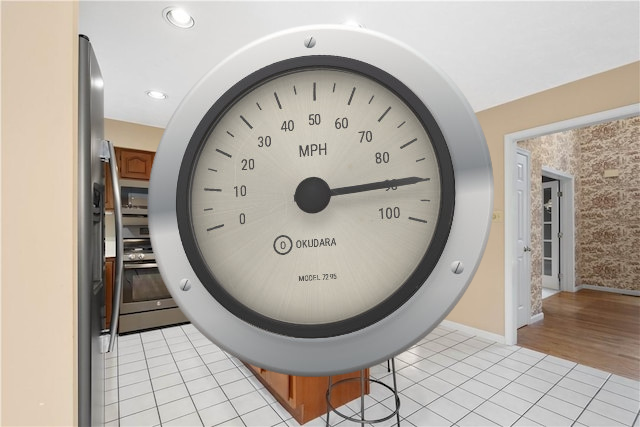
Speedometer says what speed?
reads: 90 mph
